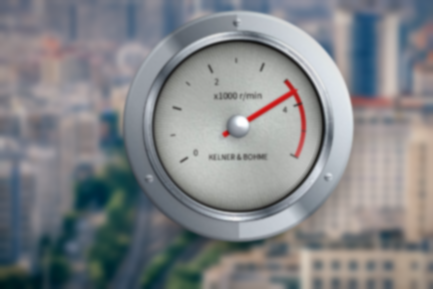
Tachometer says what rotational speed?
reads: 3750 rpm
